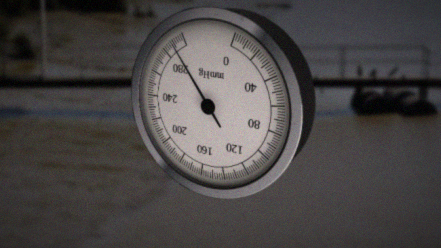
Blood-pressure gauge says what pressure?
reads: 290 mmHg
